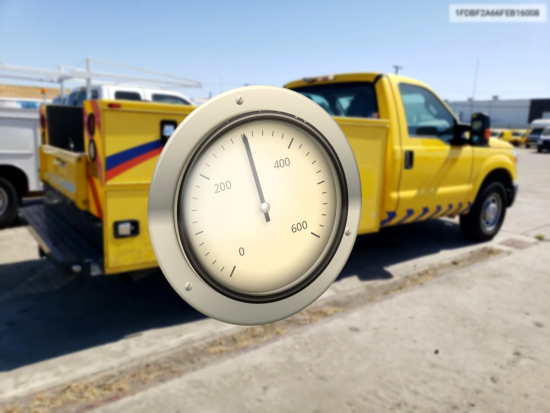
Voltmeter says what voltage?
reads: 300 V
